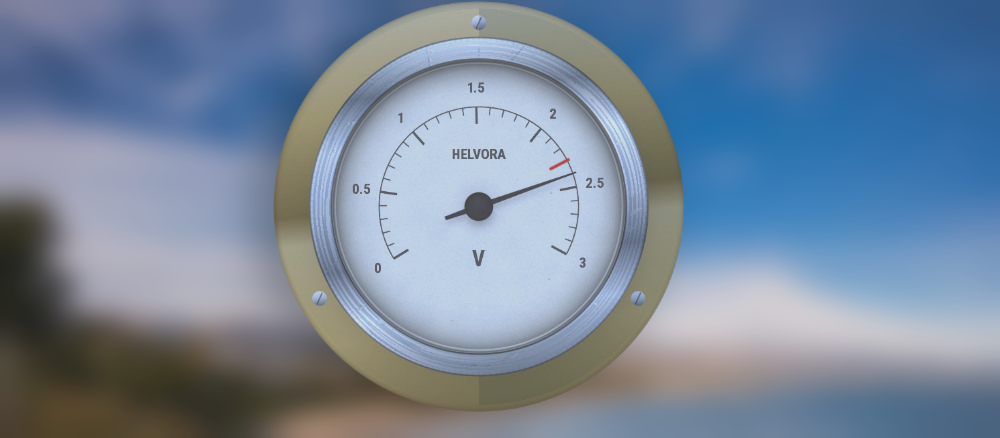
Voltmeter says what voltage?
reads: 2.4 V
